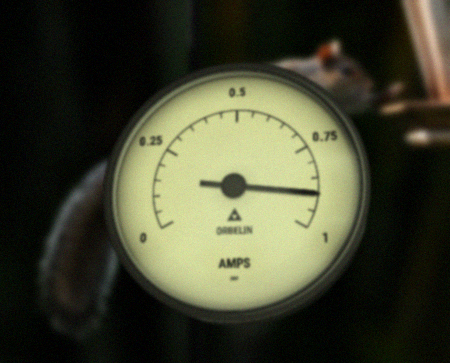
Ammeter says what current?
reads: 0.9 A
